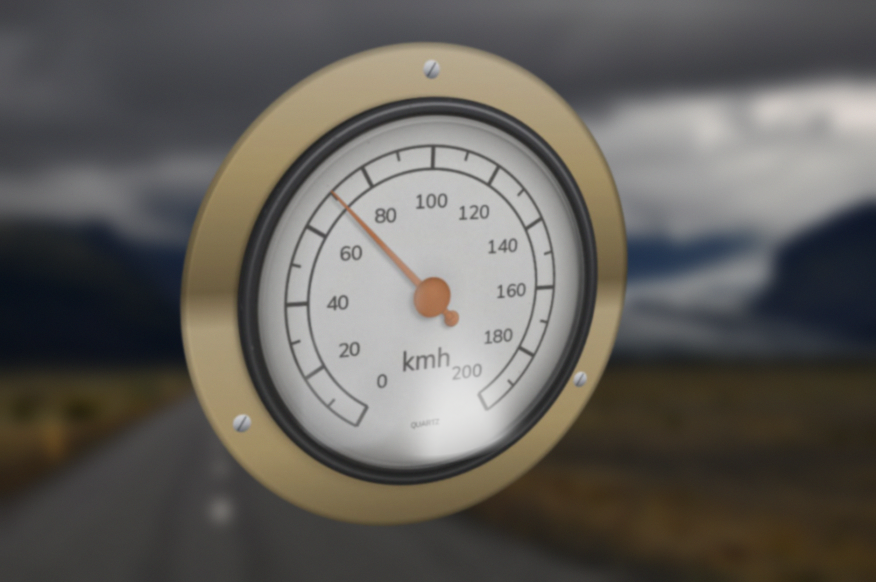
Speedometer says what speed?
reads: 70 km/h
